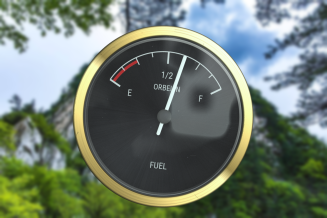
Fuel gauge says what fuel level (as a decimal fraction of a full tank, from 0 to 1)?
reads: 0.625
